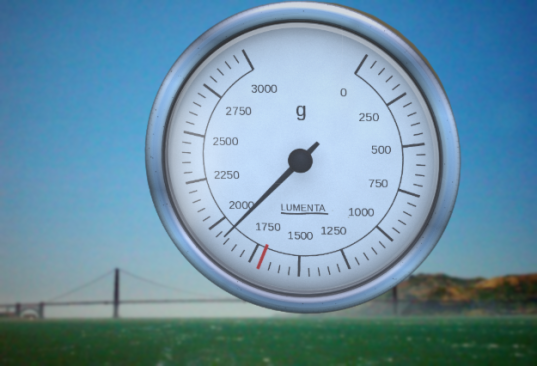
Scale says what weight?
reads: 1925 g
